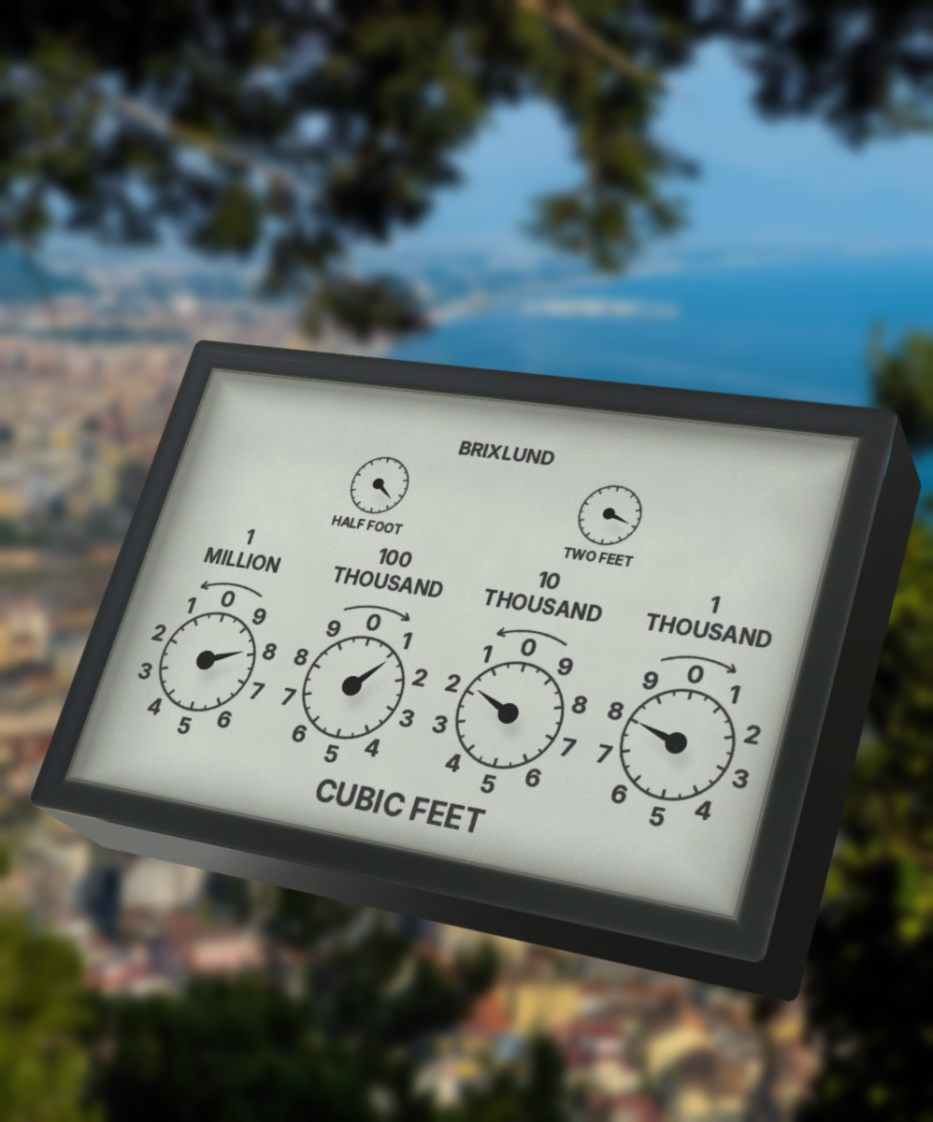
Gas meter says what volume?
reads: 811800 ft³
